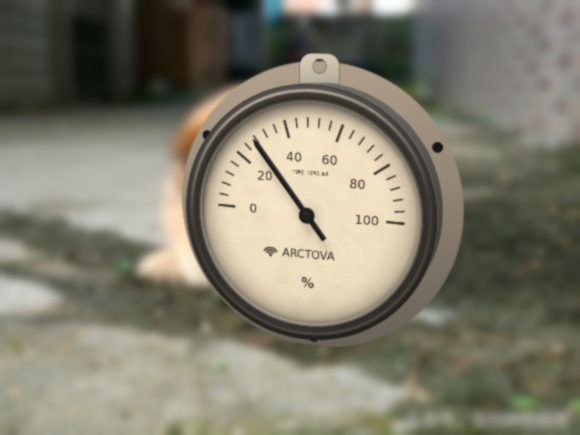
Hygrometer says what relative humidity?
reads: 28 %
